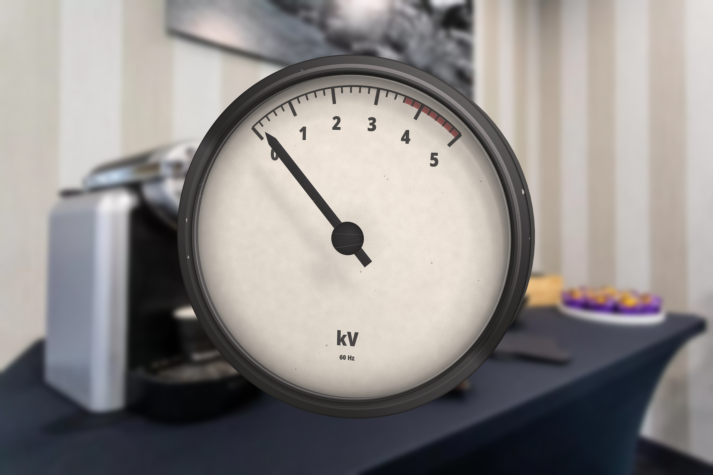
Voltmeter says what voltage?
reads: 0.2 kV
